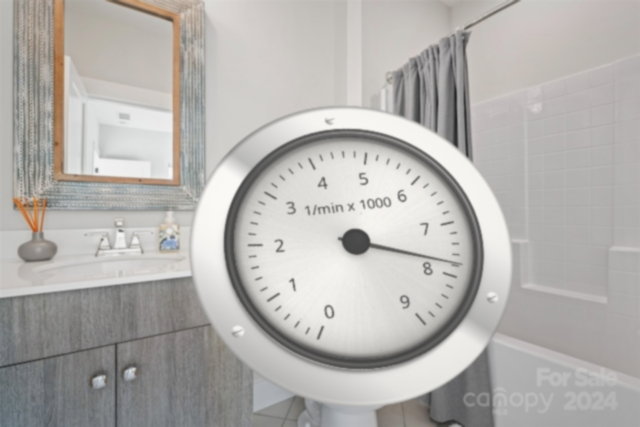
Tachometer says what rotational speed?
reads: 7800 rpm
